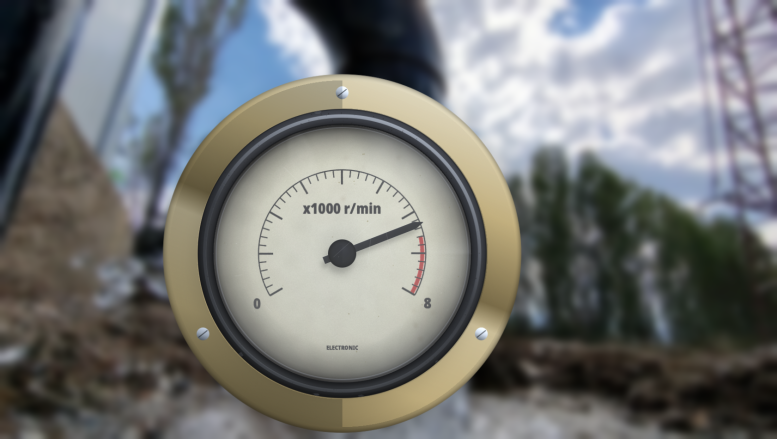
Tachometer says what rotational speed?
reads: 6300 rpm
